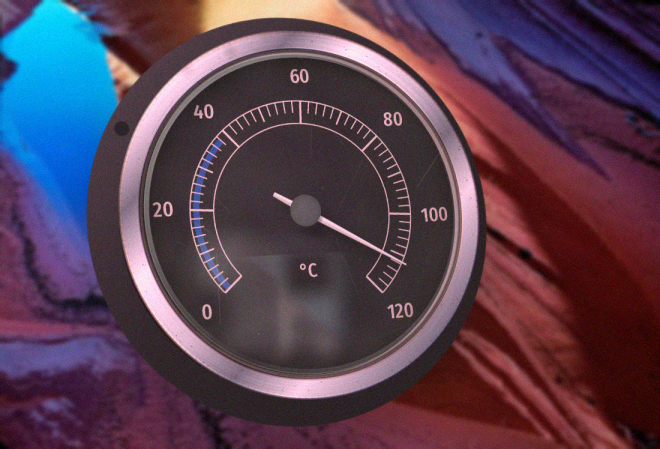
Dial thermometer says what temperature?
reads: 112 °C
